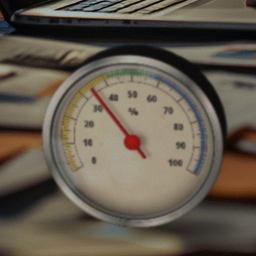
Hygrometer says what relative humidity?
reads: 35 %
